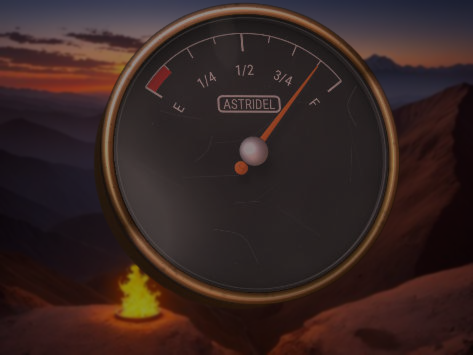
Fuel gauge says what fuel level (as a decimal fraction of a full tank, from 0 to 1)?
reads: 0.875
